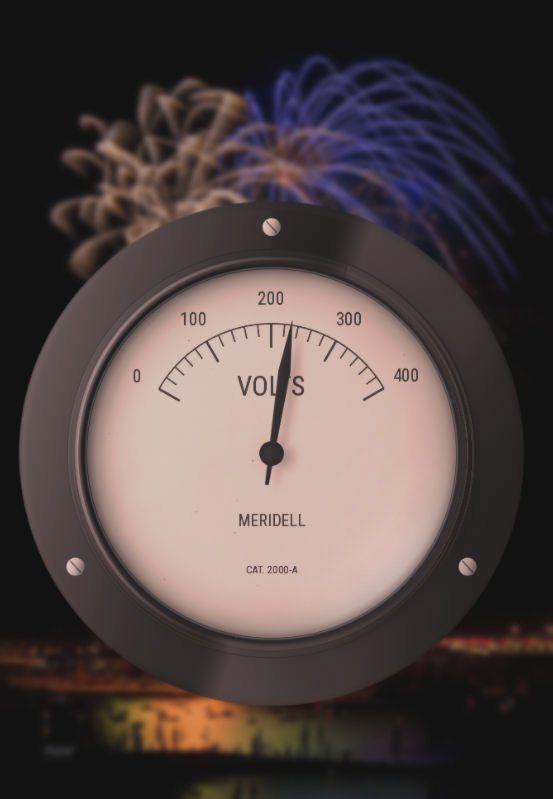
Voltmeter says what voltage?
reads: 230 V
